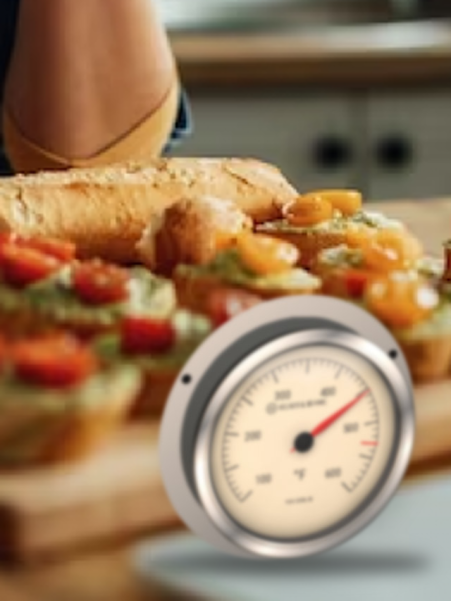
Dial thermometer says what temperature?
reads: 450 °F
